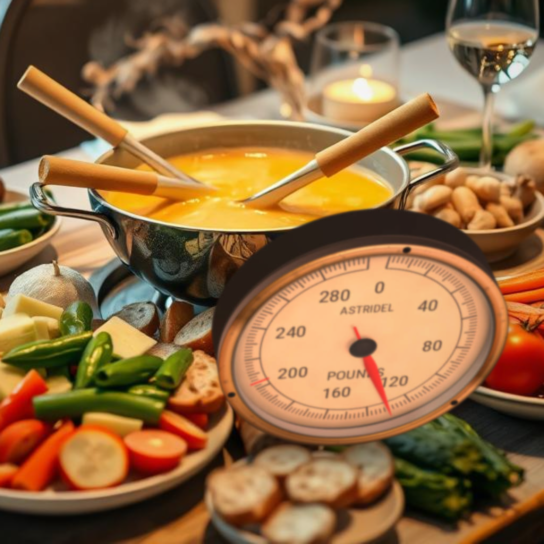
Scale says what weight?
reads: 130 lb
